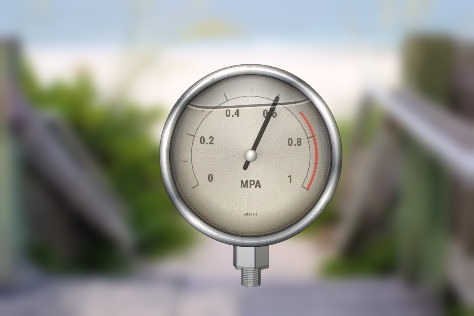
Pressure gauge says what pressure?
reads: 0.6 MPa
